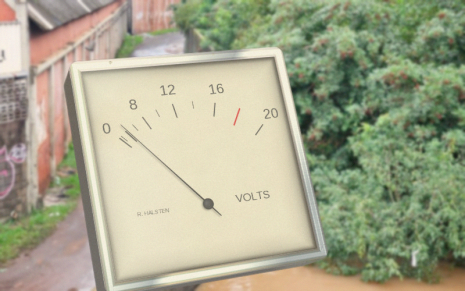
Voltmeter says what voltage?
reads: 4 V
